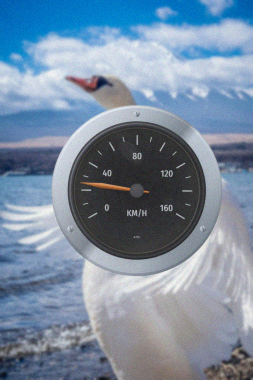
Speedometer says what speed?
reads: 25 km/h
